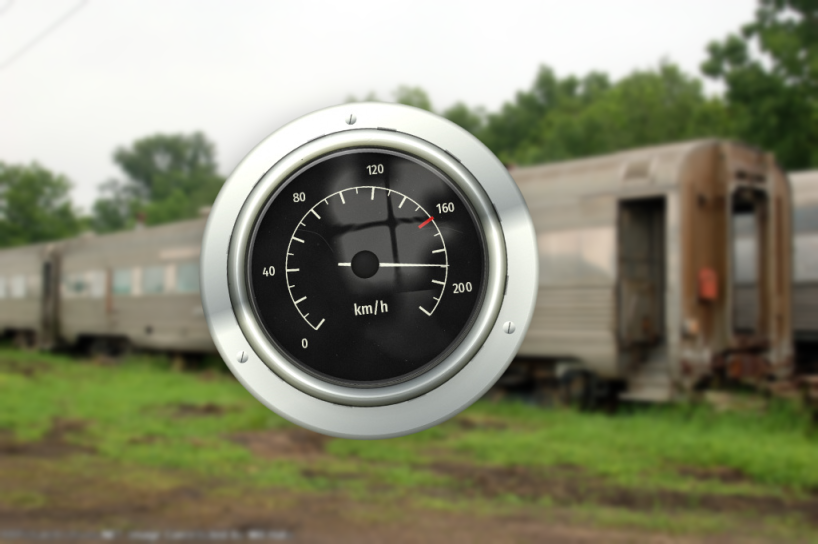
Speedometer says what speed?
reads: 190 km/h
